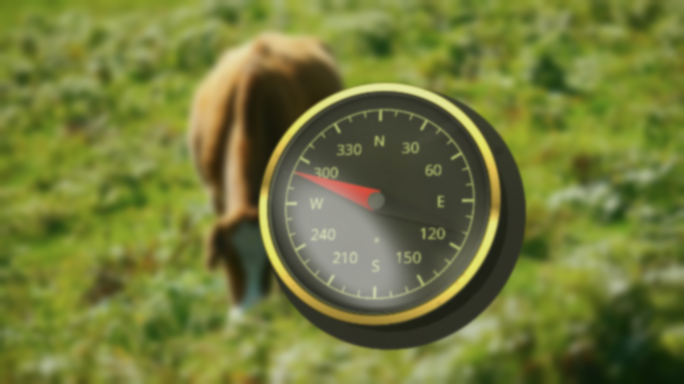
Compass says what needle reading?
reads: 290 °
